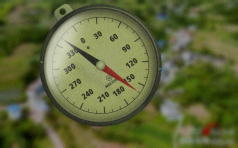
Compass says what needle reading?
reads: 160 °
